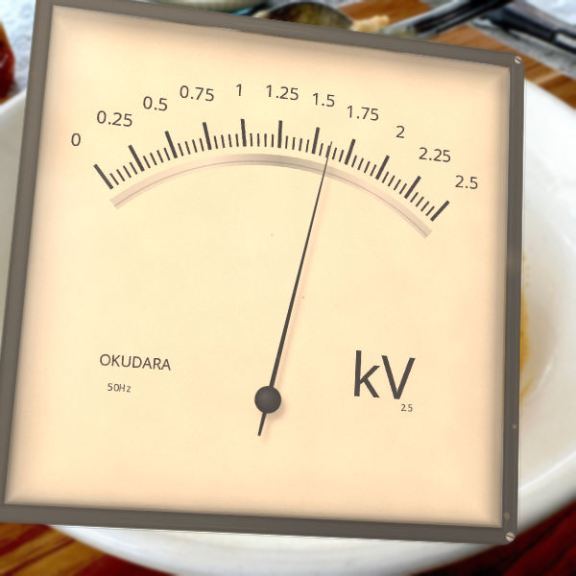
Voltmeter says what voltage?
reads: 1.6 kV
